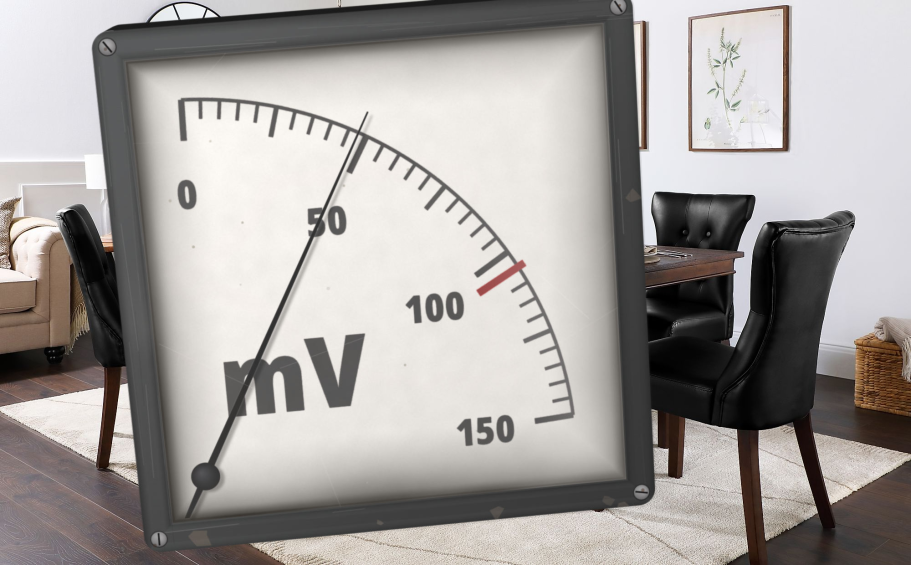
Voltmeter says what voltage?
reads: 47.5 mV
